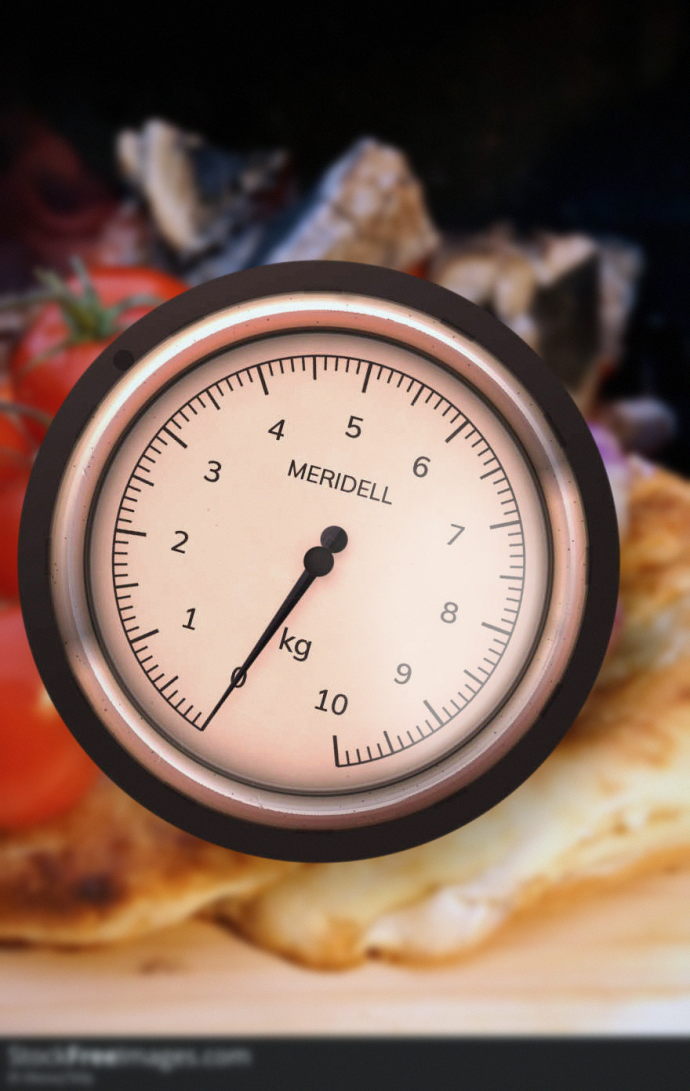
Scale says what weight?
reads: 0 kg
